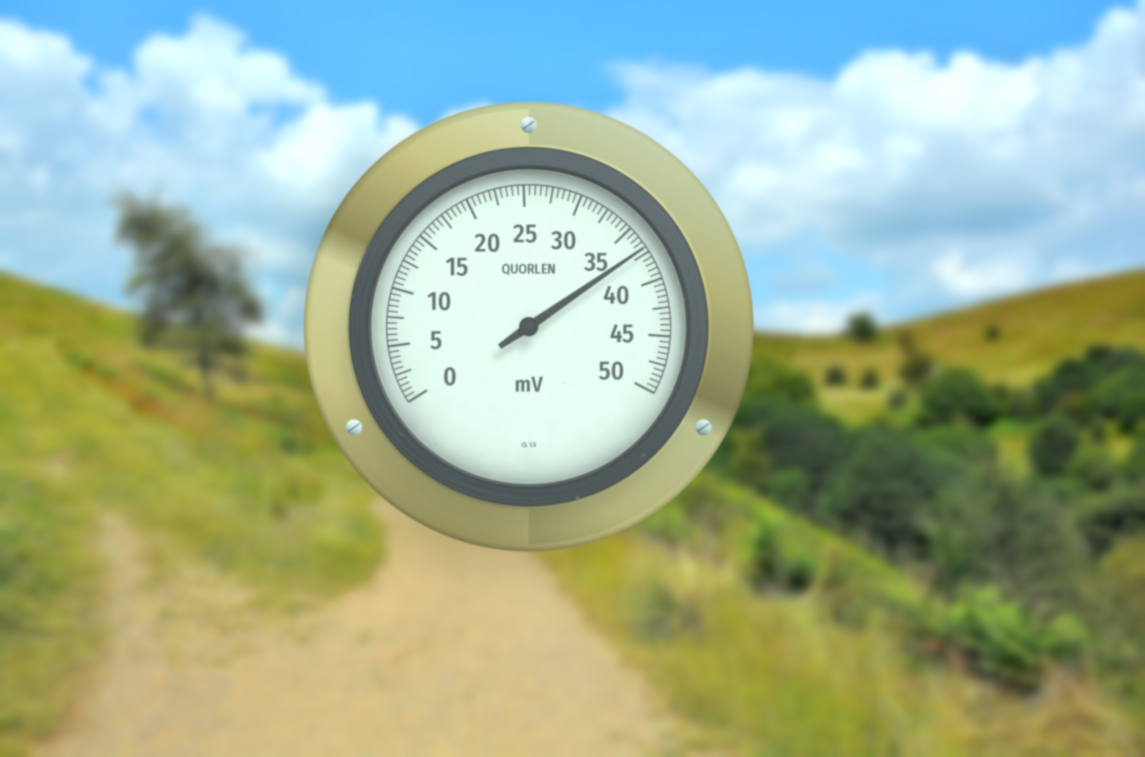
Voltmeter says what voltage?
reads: 37 mV
